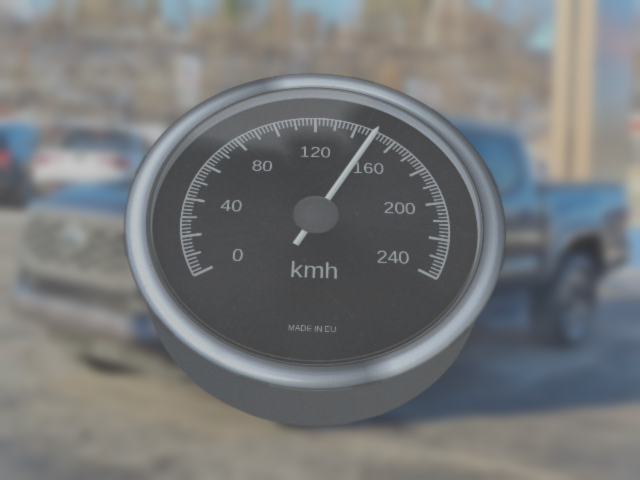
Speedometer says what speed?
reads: 150 km/h
